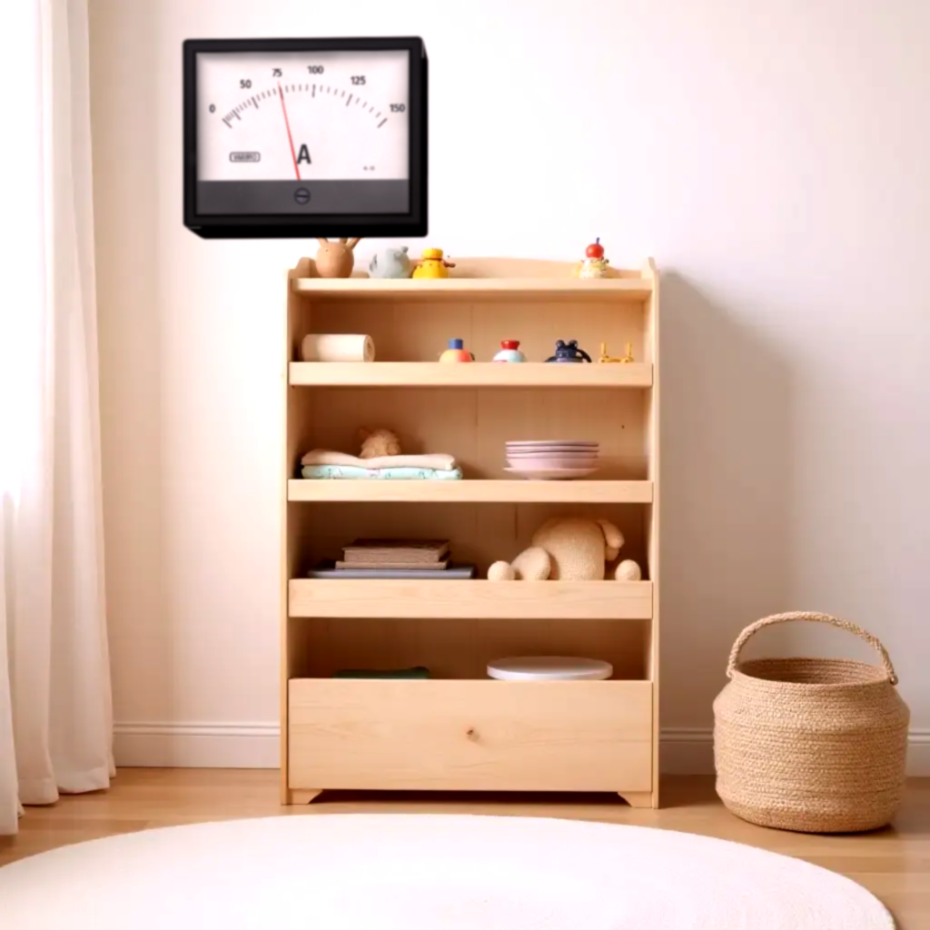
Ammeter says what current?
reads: 75 A
